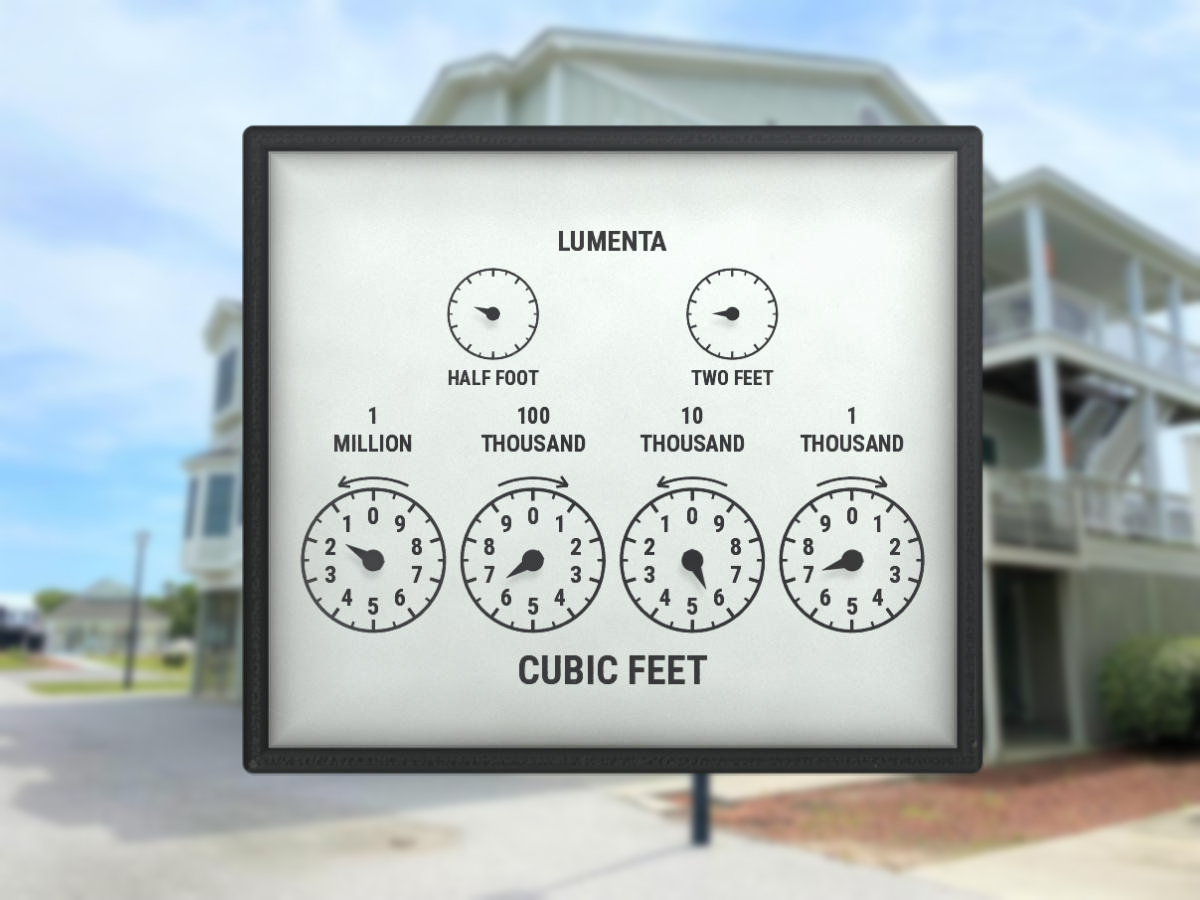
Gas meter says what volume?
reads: 165700 ft³
